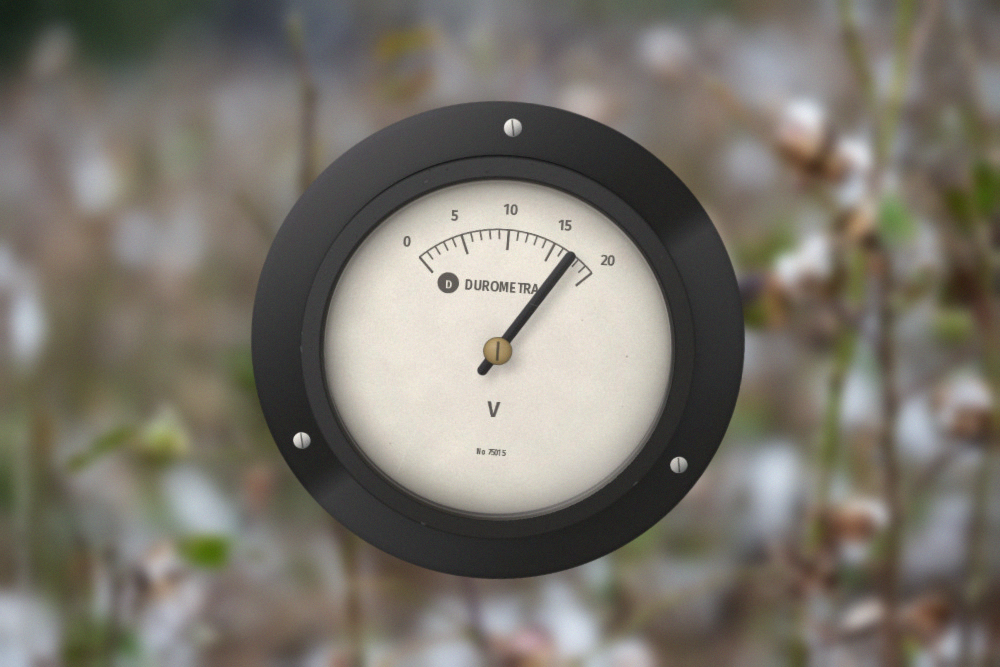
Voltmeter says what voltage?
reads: 17 V
